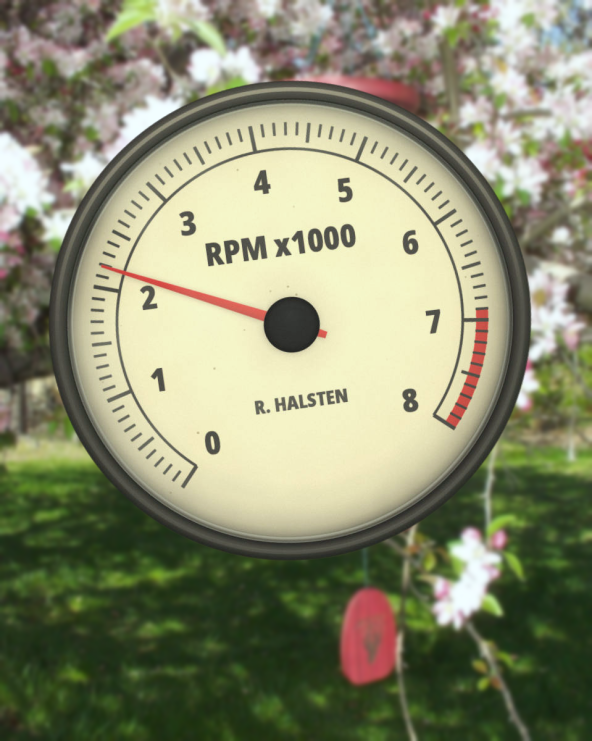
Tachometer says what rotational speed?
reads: 2200 rpm
